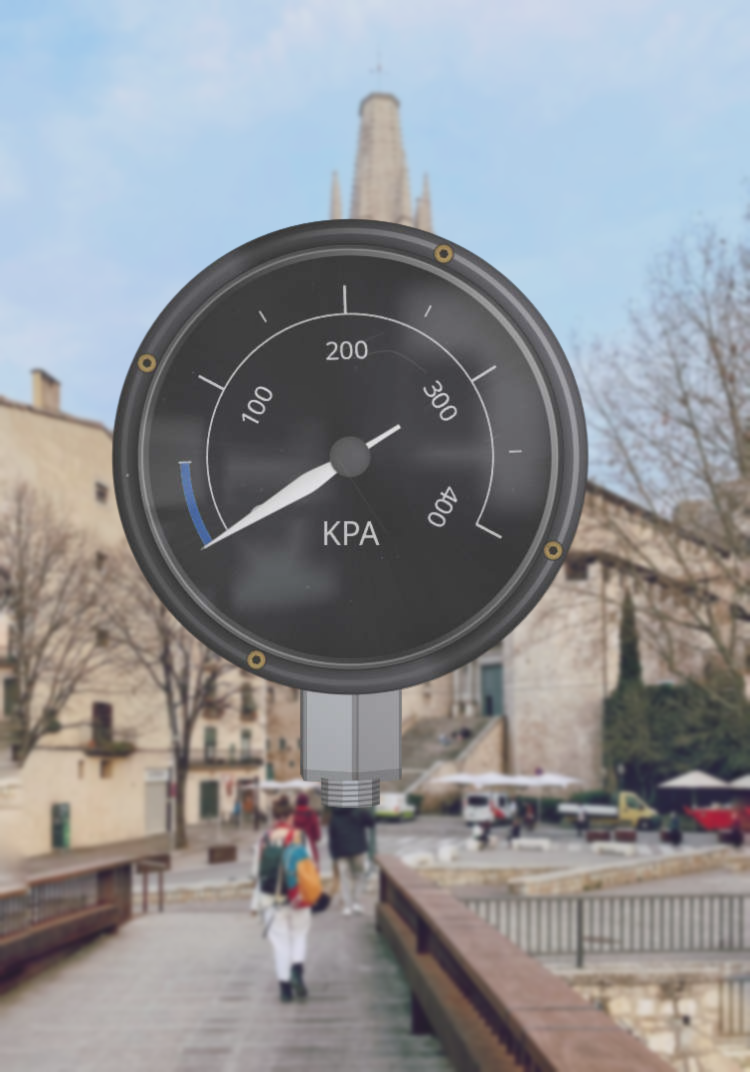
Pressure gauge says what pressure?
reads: 0 kPa
